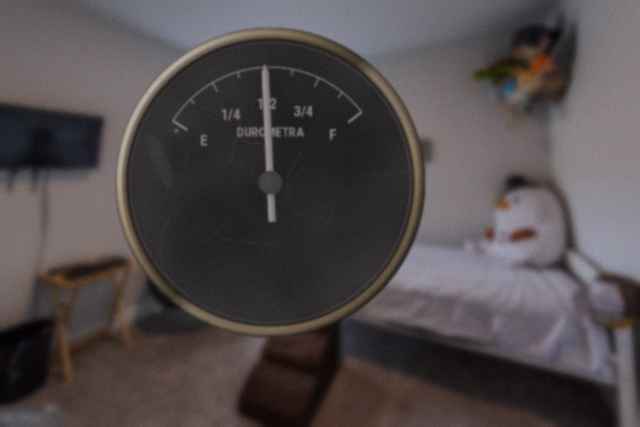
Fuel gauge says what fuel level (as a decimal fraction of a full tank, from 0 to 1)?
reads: 0.5
